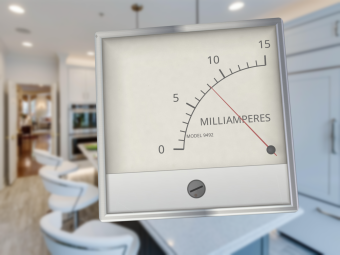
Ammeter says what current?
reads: 8 mA
